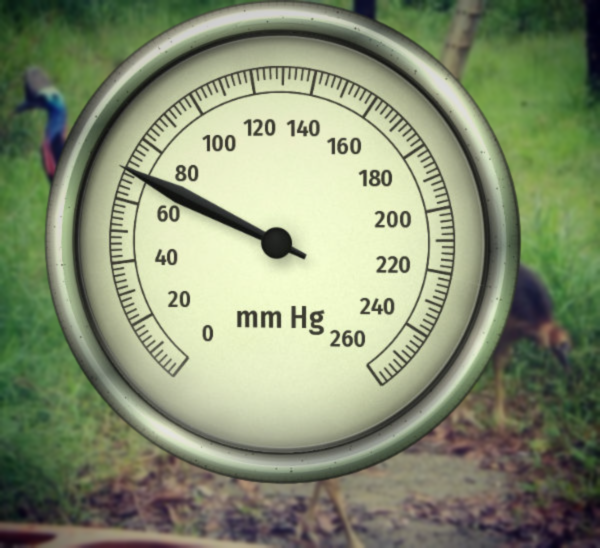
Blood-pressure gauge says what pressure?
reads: 70 mmHg
